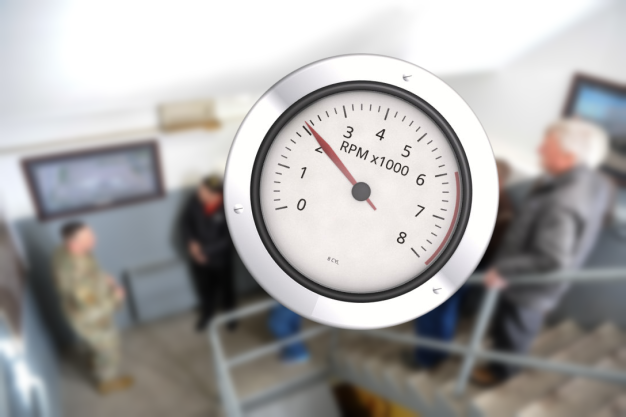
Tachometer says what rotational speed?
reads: 2100 rpm
